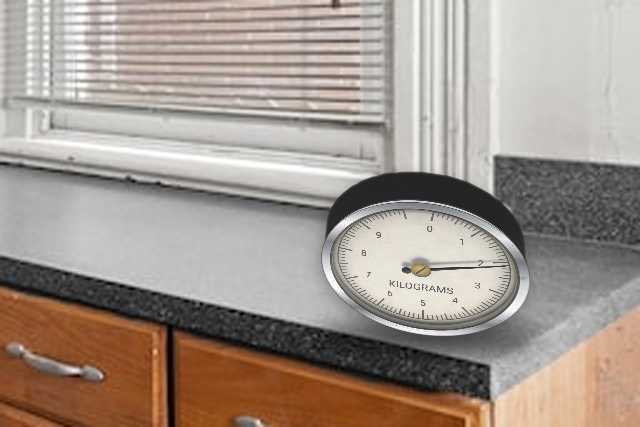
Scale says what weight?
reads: 2 kg
